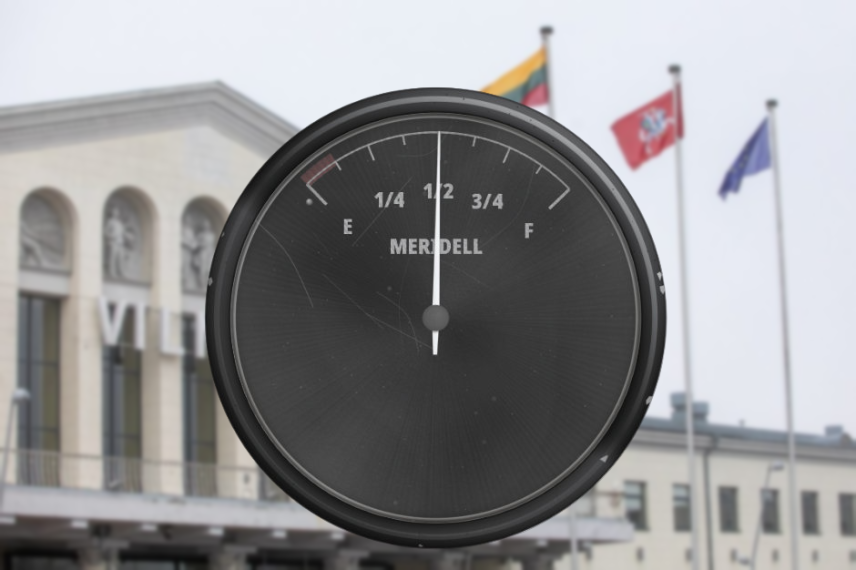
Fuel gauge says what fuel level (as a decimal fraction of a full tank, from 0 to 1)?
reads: 0.5
